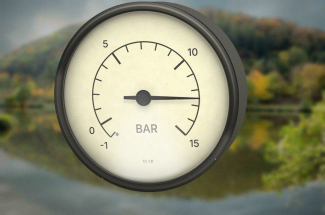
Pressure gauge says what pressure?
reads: 12.5 bar
